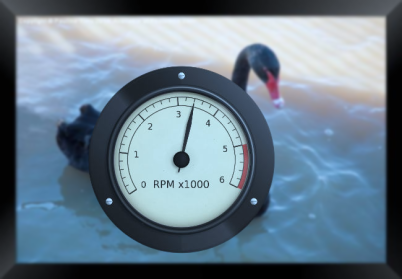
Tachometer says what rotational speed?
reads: 3400 rpm
